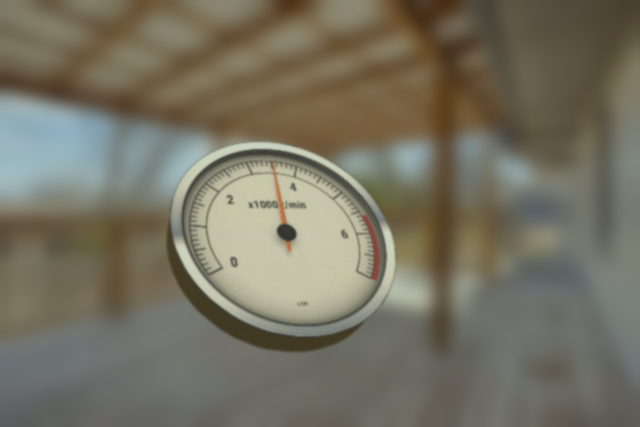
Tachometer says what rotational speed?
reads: 3500 rpm
